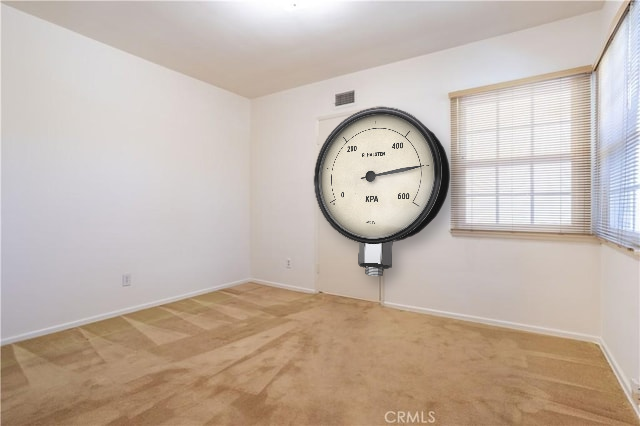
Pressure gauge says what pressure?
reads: 500 kPa
